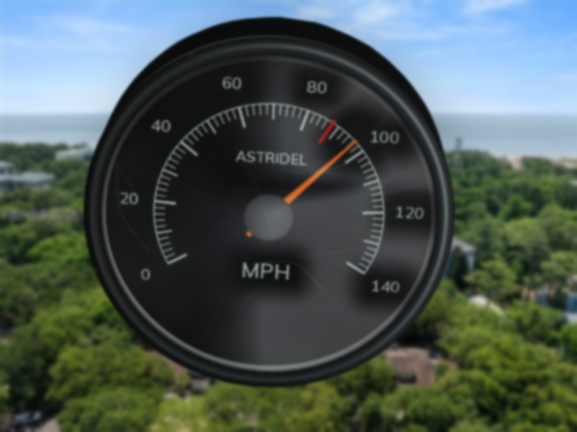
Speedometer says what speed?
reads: 96 mph
